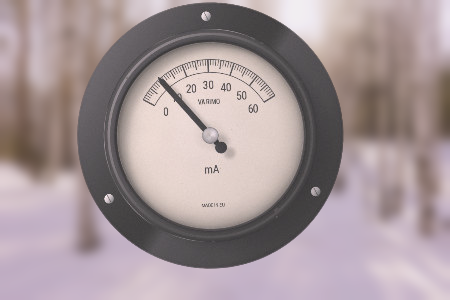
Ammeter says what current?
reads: 10 mA
